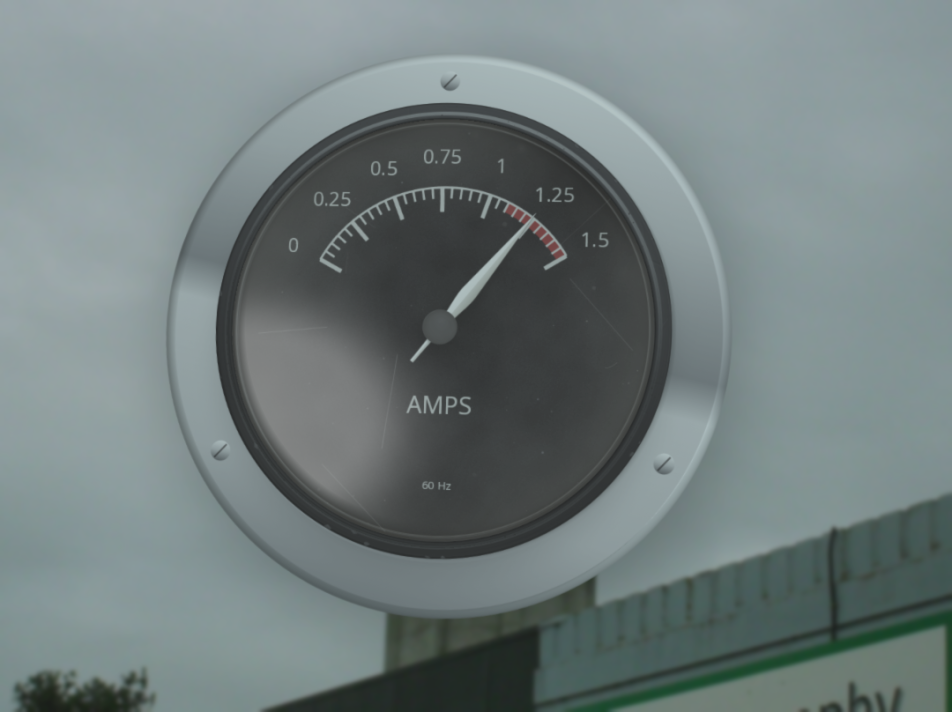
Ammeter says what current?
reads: 1.25 A
